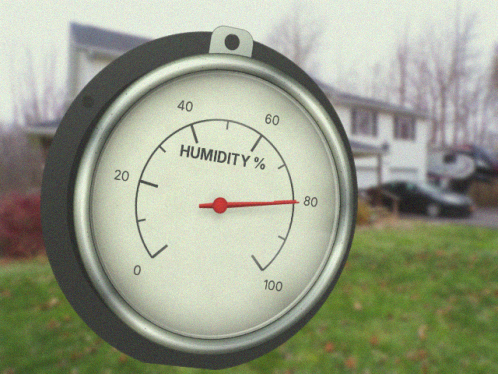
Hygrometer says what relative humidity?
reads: 80 %
